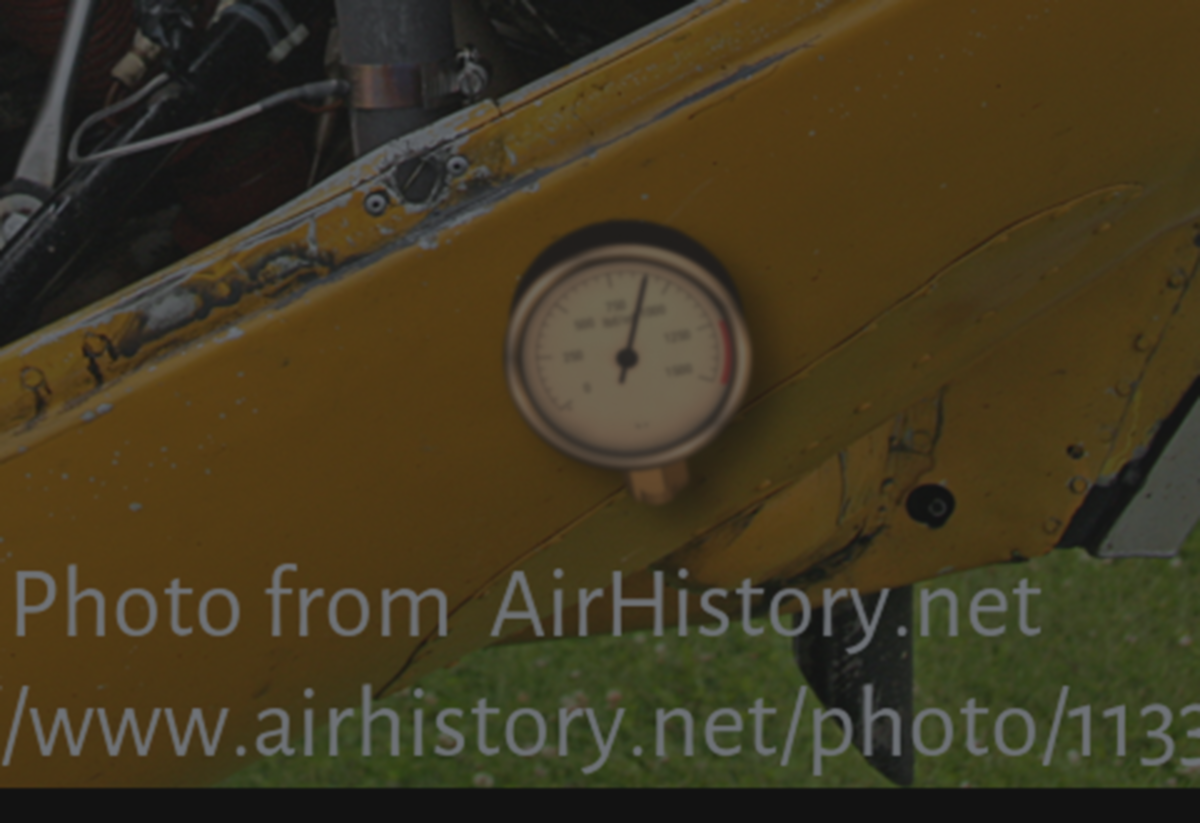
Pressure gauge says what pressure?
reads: 900 psi
